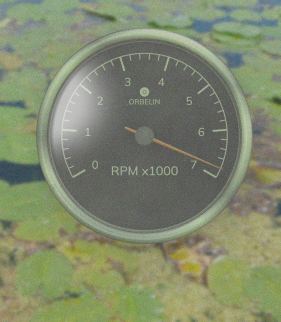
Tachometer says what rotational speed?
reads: 6800 rpm
